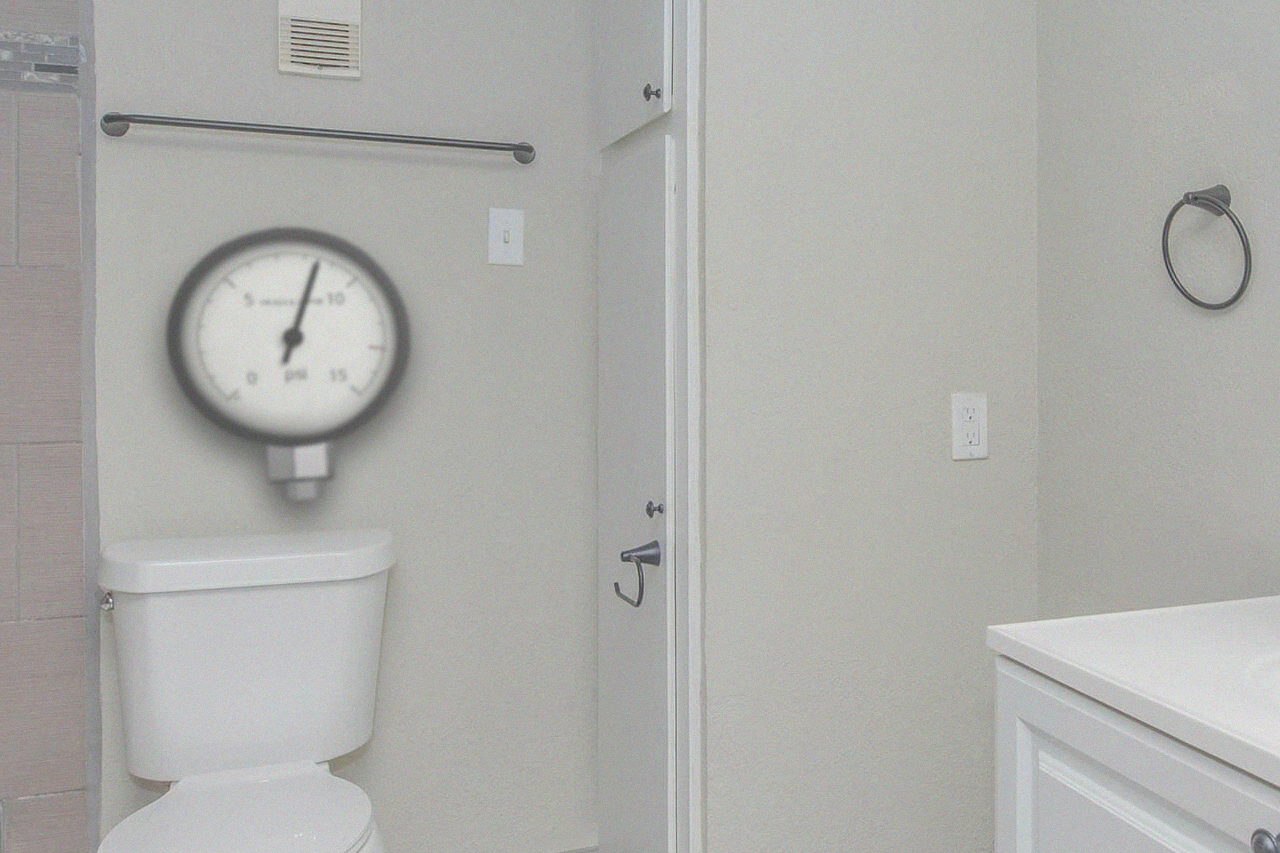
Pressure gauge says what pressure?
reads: 8.5 psi
